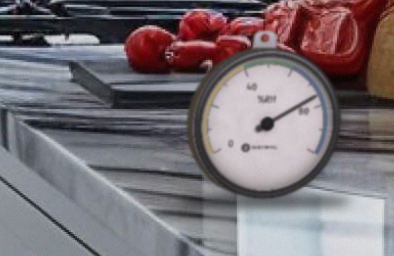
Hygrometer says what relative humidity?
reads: 75 %
